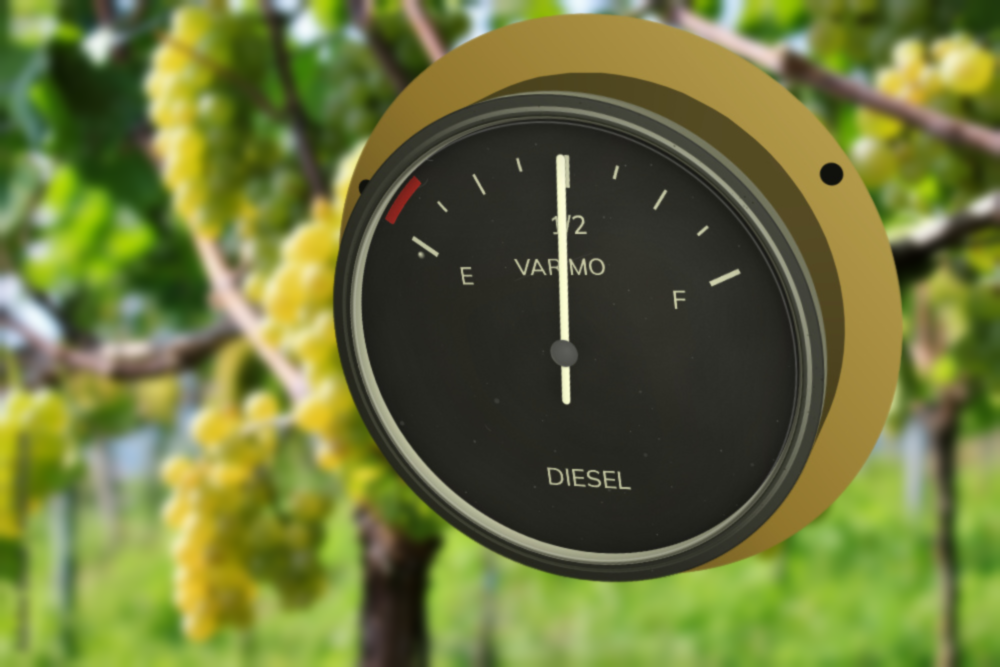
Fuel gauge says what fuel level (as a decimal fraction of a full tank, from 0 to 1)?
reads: 0.5
